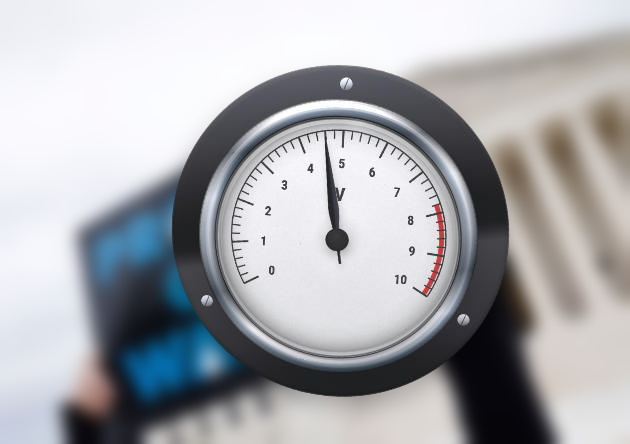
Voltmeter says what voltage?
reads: 4.6 V
